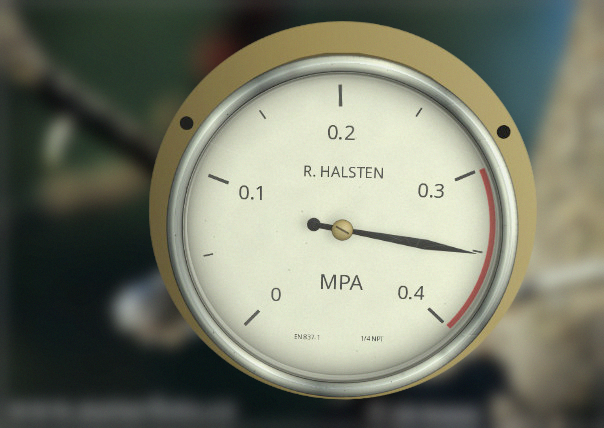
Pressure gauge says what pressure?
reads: 0.35 MPa
